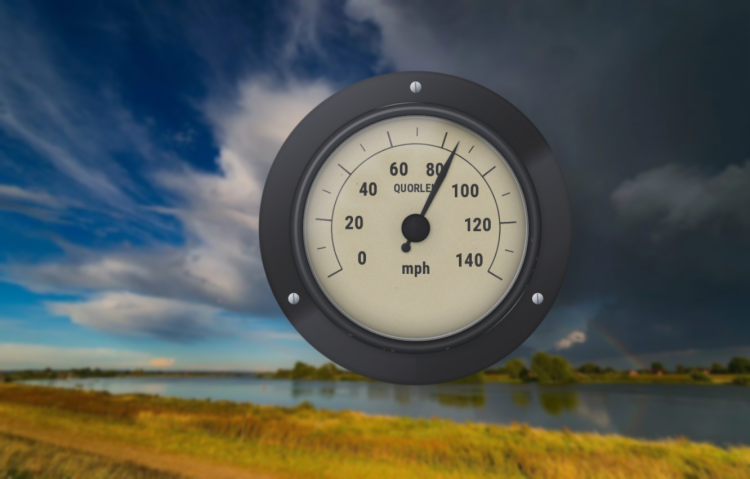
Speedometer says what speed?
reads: 85 mph
